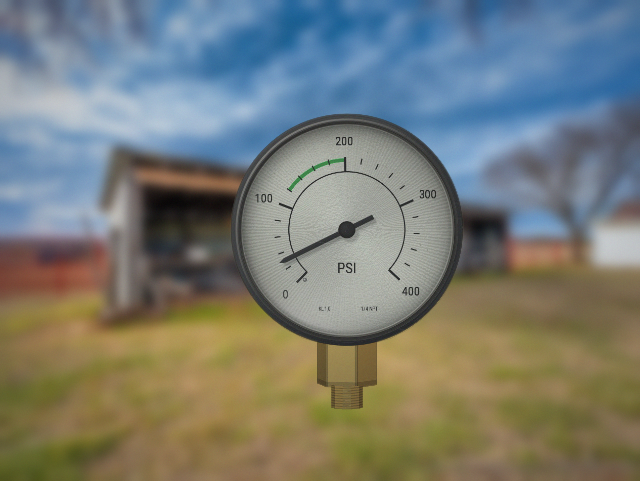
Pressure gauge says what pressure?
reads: 30 psi
